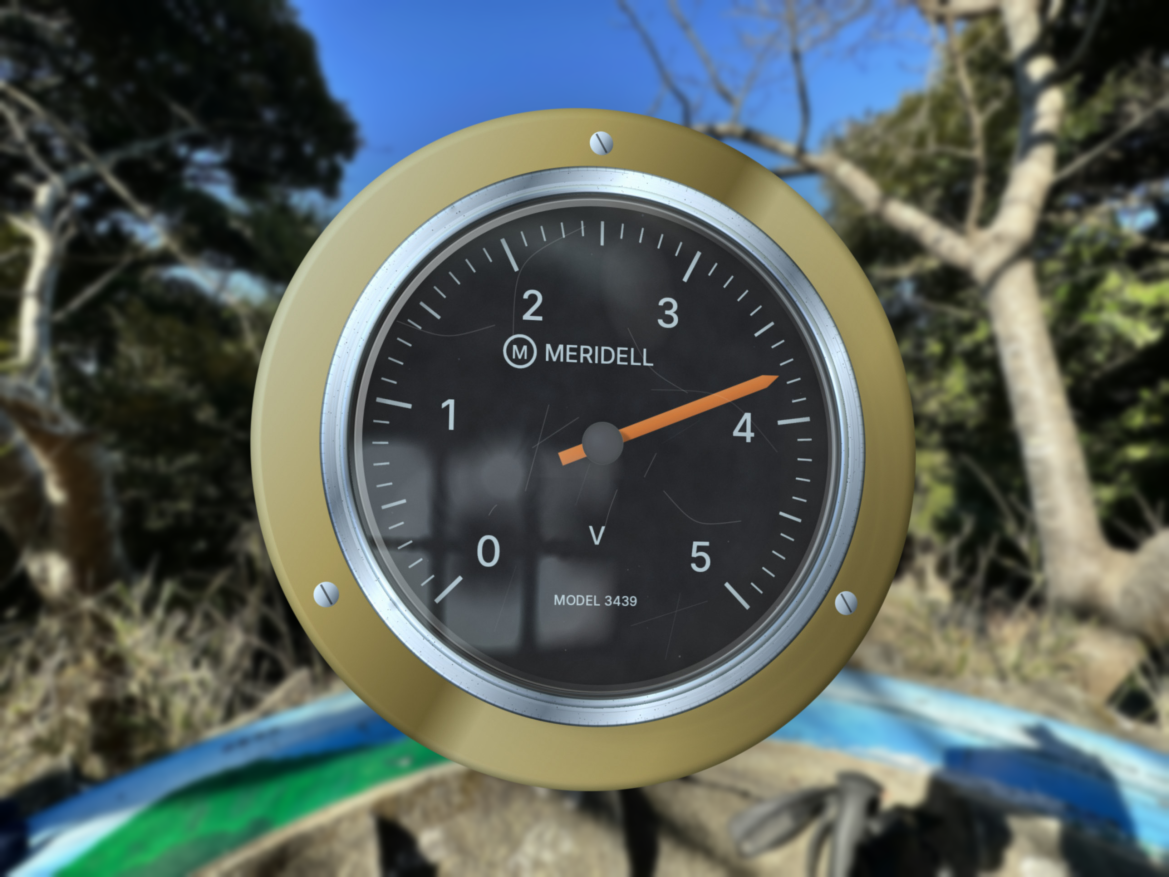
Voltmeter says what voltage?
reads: 3.75 V
